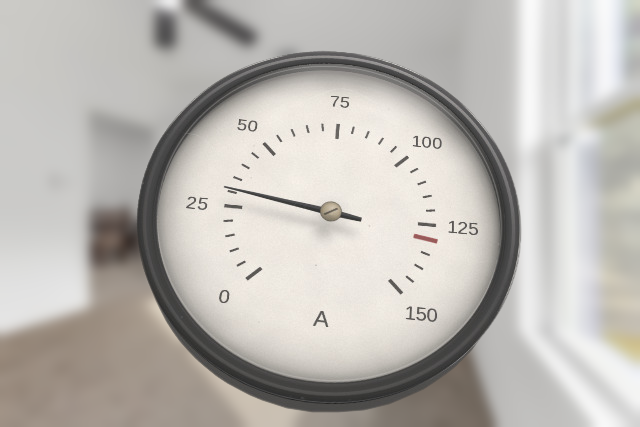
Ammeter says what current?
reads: 30 A
